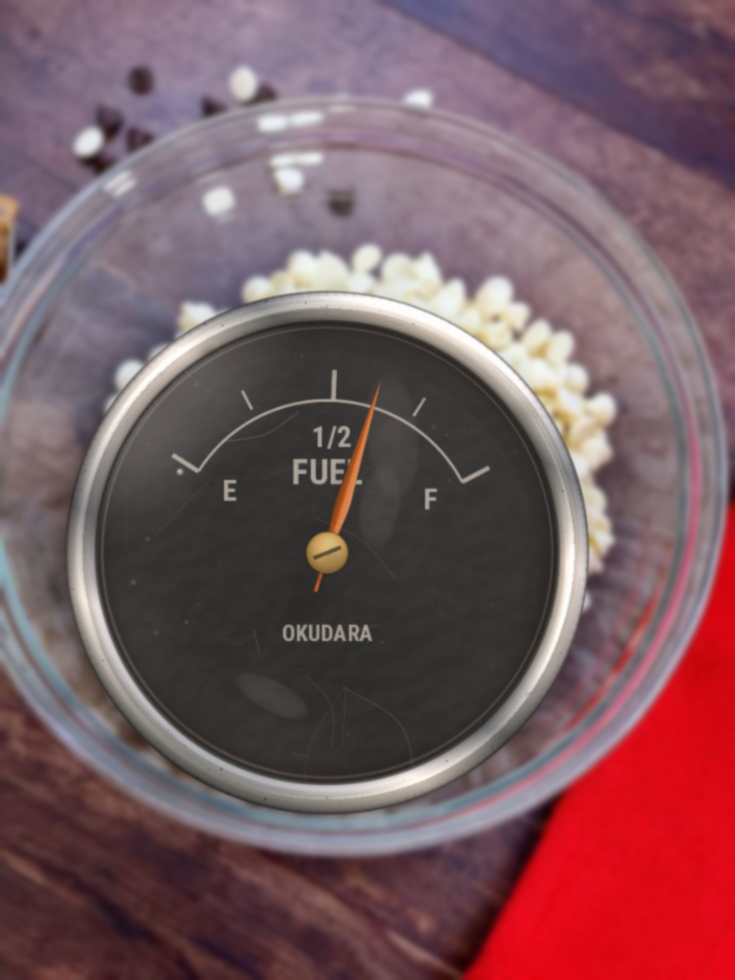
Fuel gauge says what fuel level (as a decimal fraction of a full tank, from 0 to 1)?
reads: 0.625
